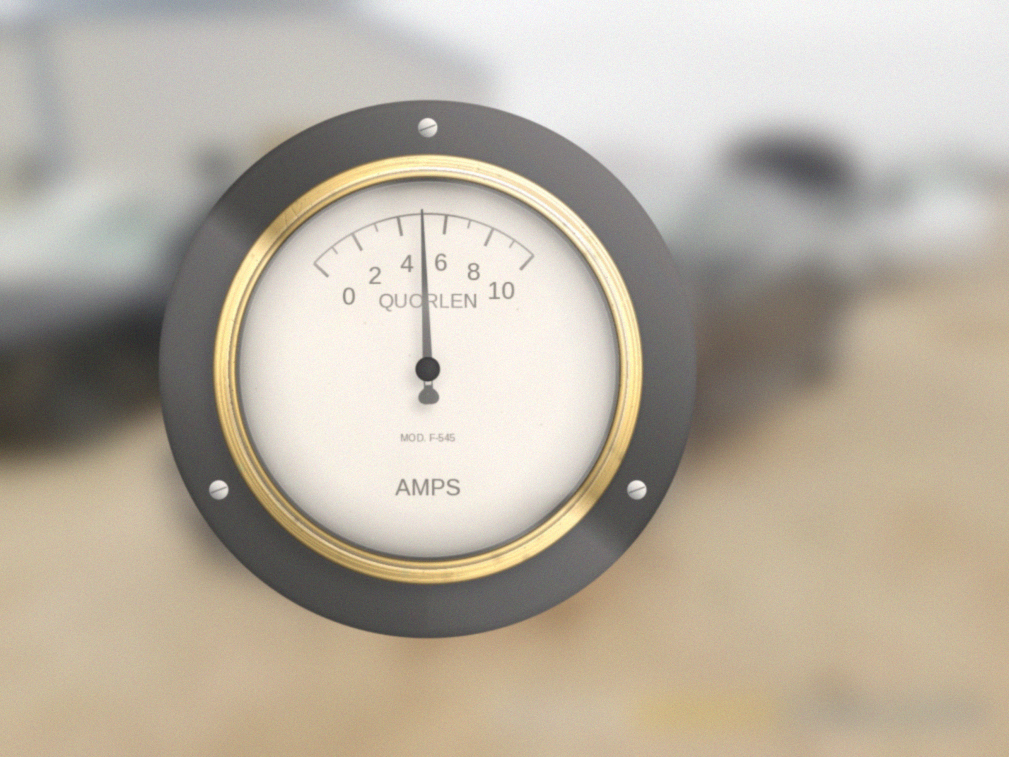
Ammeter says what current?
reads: 5 A
